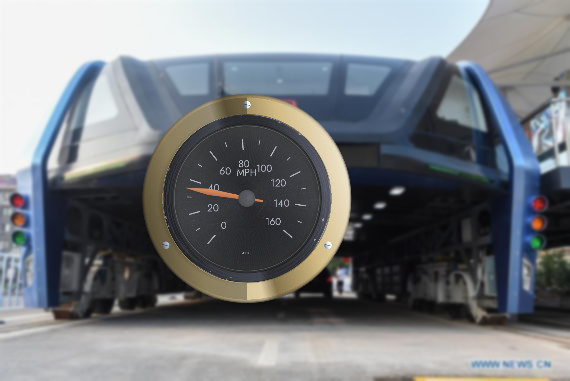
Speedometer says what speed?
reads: 35 mph
